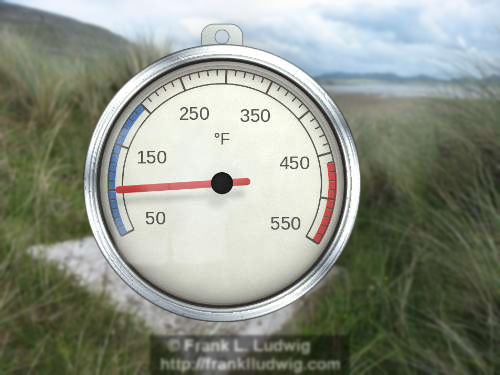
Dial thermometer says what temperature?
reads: 100 °F
